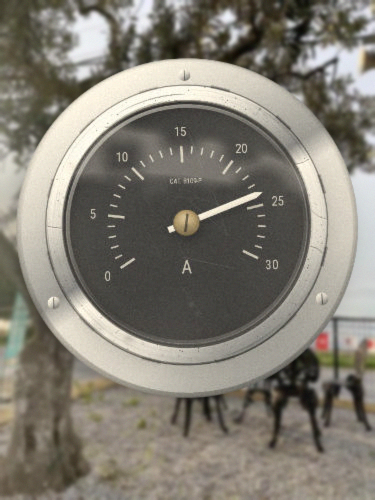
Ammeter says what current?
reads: 24 A
